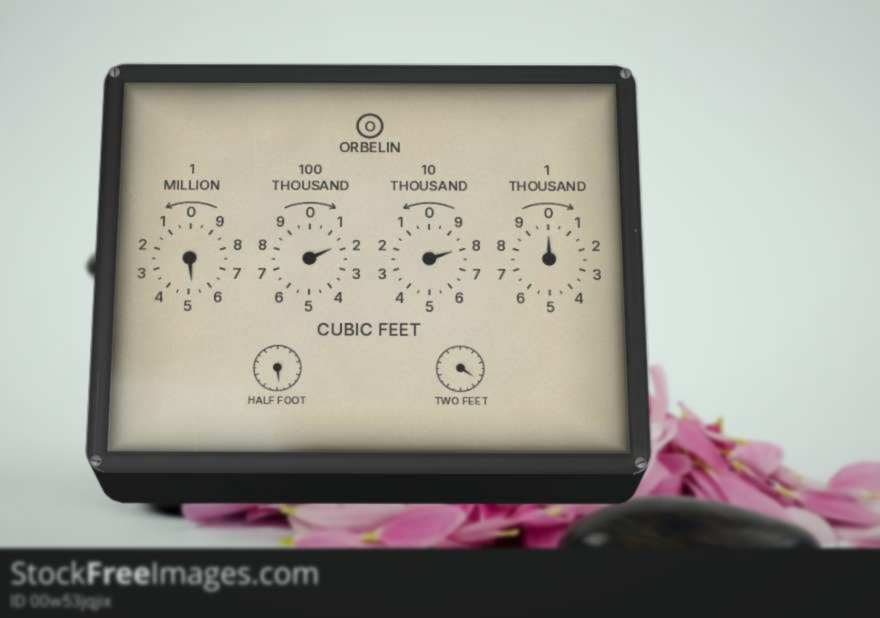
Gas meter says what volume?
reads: 518000 ft³
